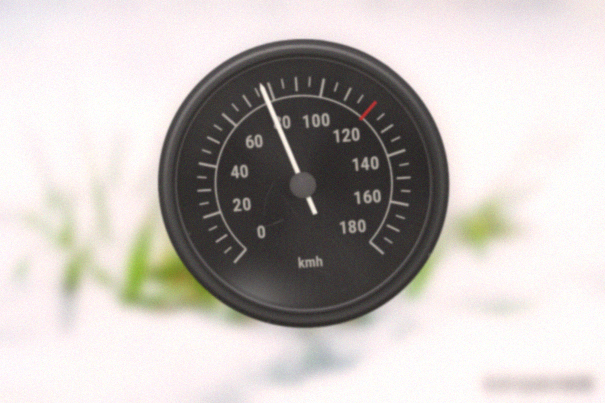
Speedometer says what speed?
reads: 77.5 km/h
